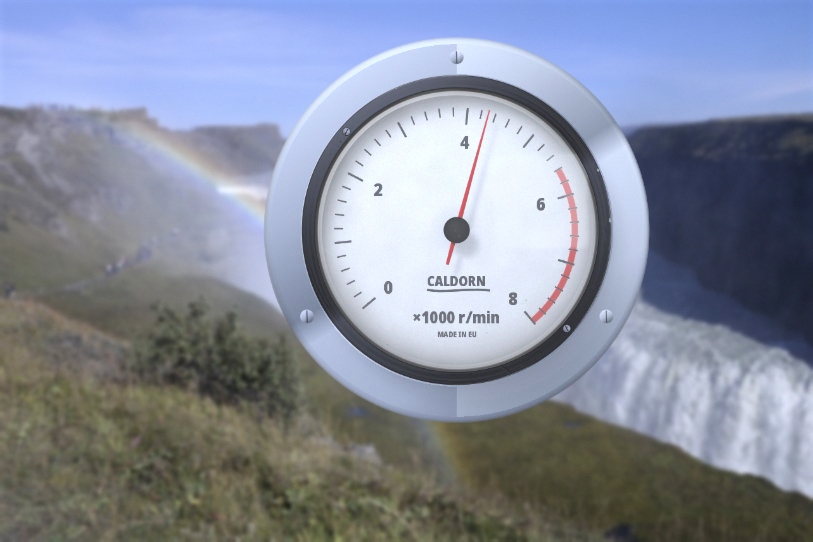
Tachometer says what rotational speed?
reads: 4300 rpm
